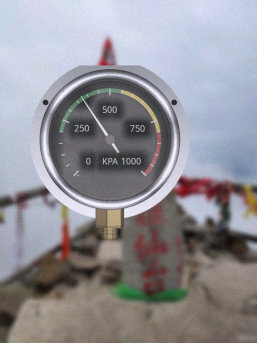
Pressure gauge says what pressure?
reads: 375 kPa
